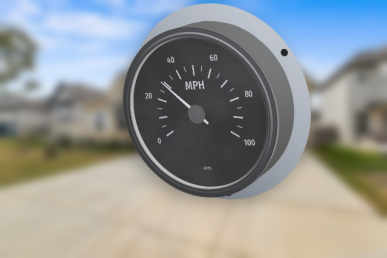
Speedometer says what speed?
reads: 30 mph
